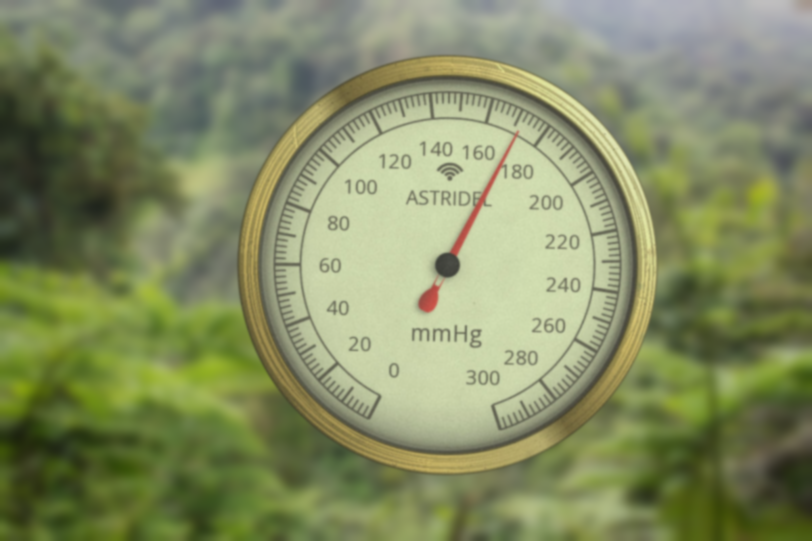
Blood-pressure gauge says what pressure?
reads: 172 mmHg
